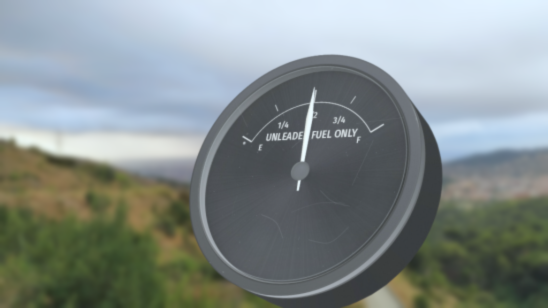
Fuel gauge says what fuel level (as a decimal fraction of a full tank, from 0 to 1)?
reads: 0.5
